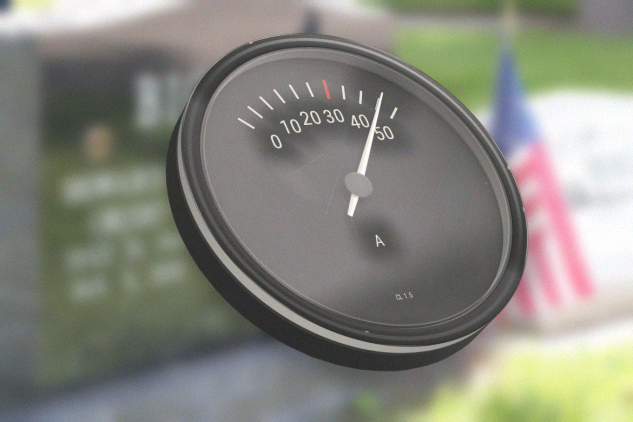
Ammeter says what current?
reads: 45 A
